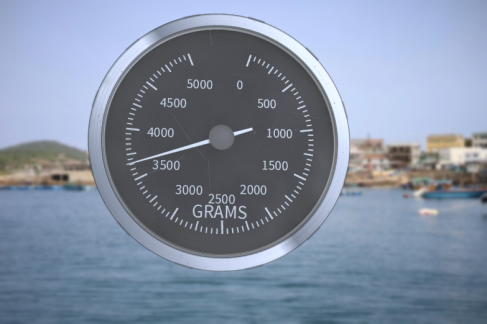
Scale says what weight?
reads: 3650 g
